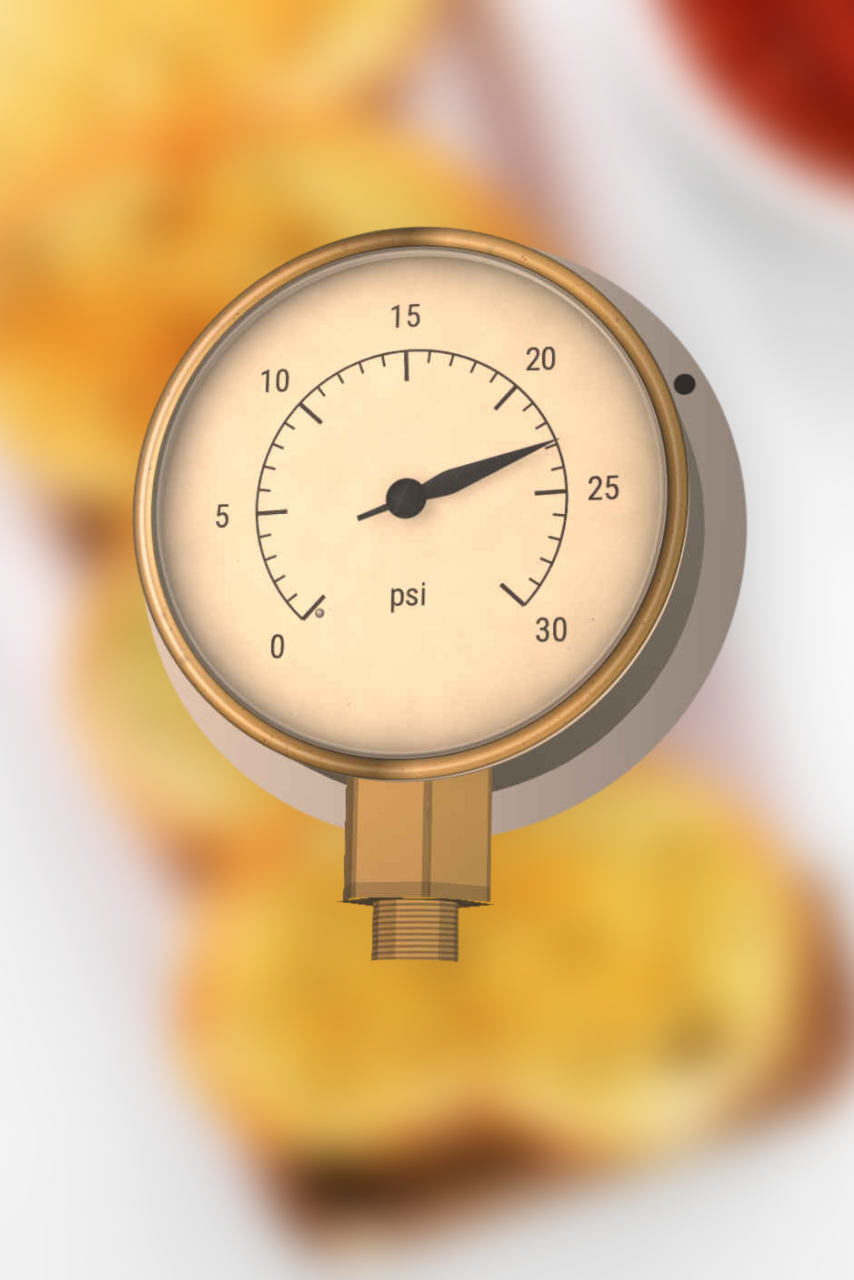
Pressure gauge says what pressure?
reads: 23 psi
